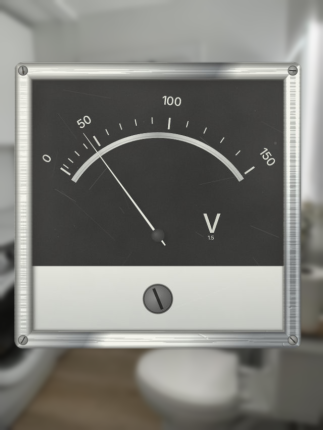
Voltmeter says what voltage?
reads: 45 V
